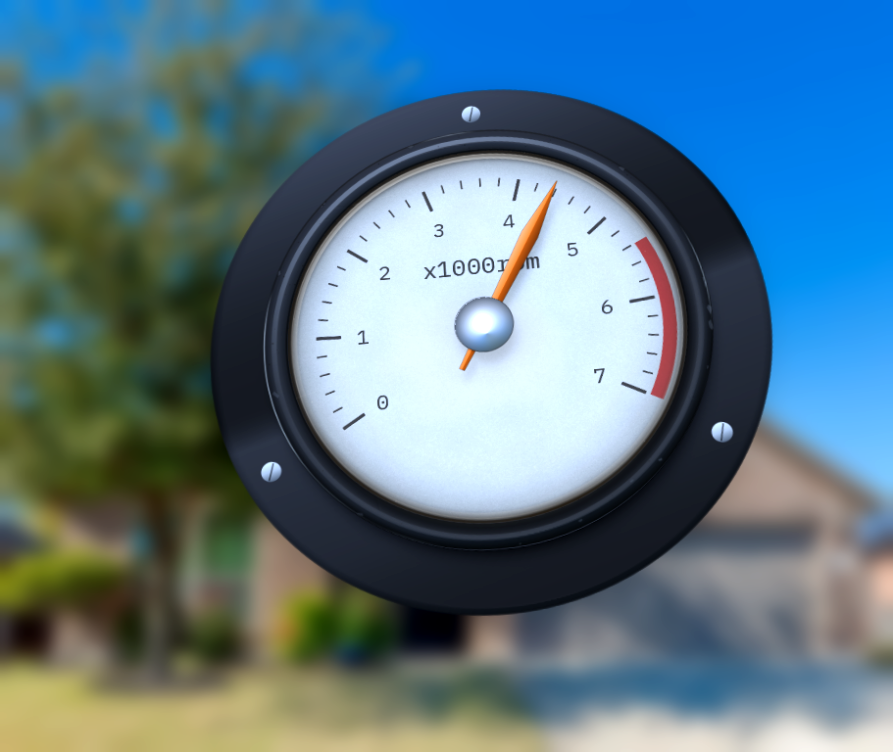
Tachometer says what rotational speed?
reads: 4400 rpm
